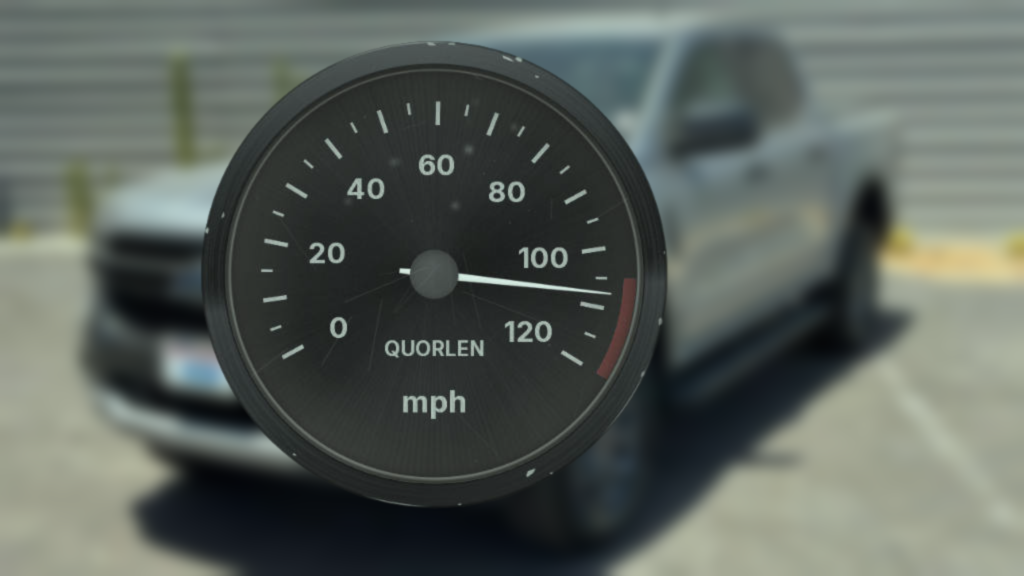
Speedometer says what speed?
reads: 107.5 mph
